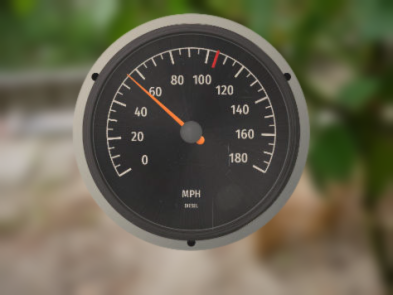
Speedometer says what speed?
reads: 55 mph
